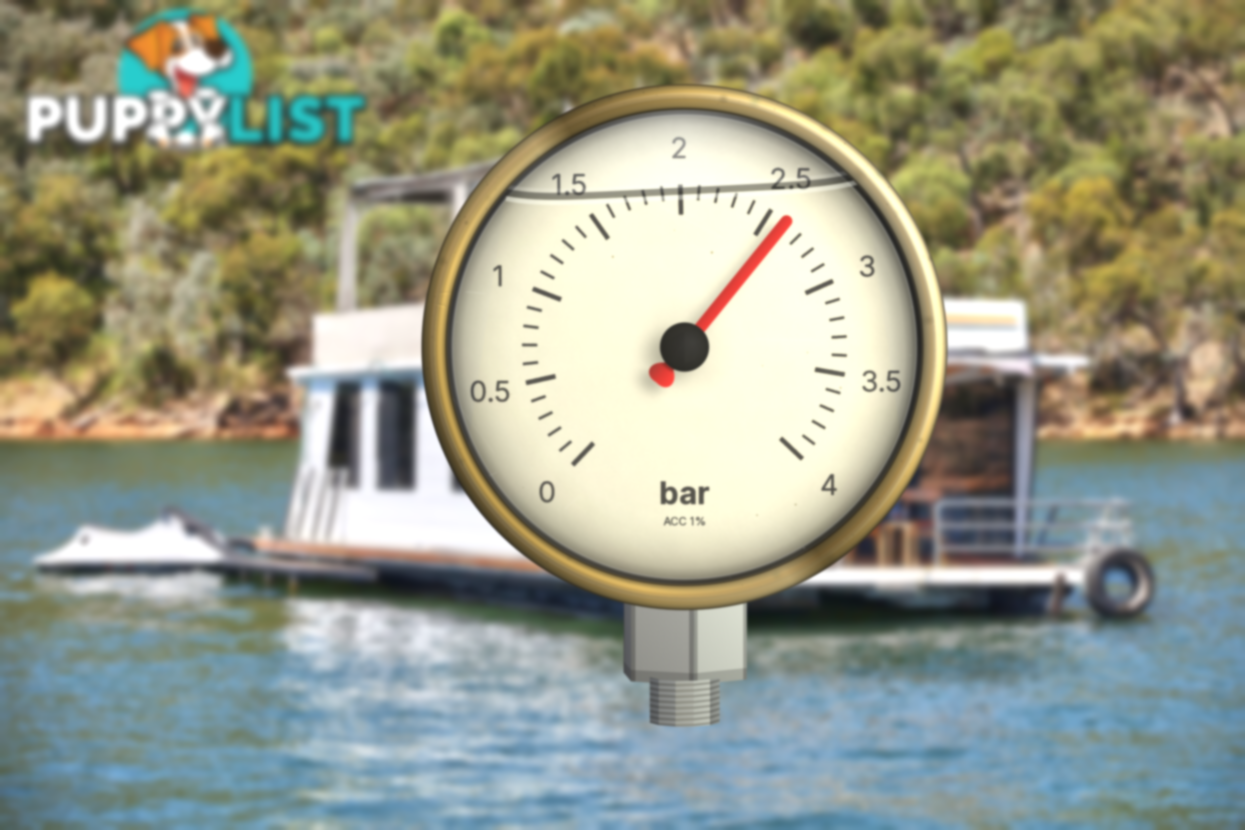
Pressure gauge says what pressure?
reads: 2.6 bar
